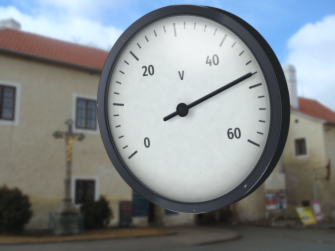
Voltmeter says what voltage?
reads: 48 V
